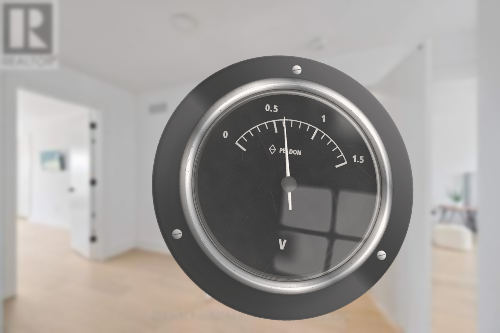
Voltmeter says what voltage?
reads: 0.6 V
